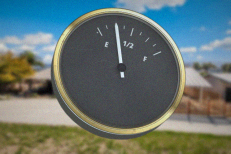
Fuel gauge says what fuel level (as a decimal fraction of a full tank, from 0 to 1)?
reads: 0.25
